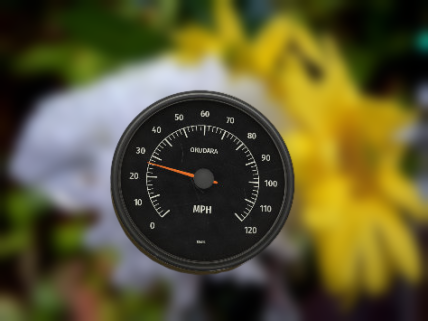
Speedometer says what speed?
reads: 26 mph
